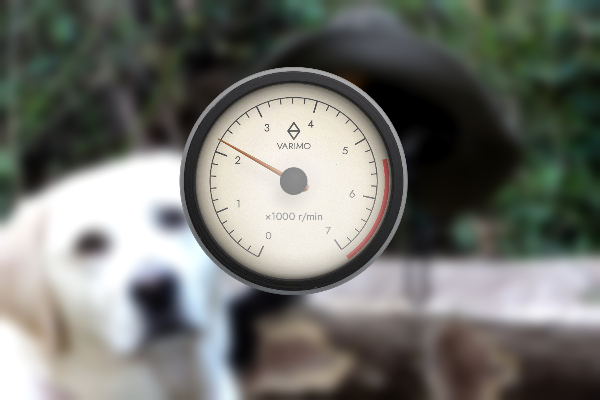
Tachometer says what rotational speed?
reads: 2200 rpm
